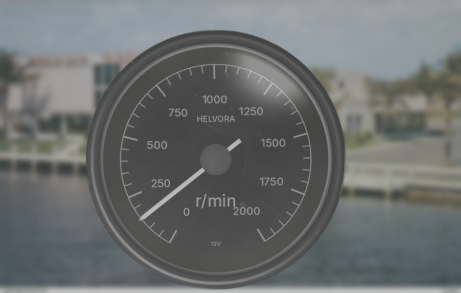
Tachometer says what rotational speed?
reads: 150 rpm
